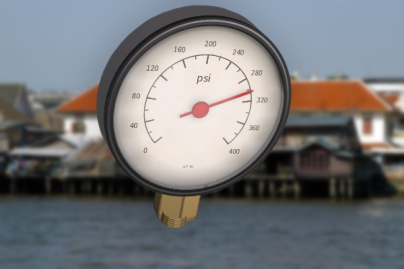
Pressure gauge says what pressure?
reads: 300 psi
